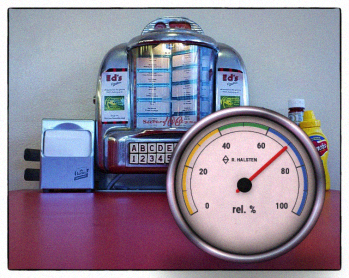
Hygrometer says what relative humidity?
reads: 70 %
